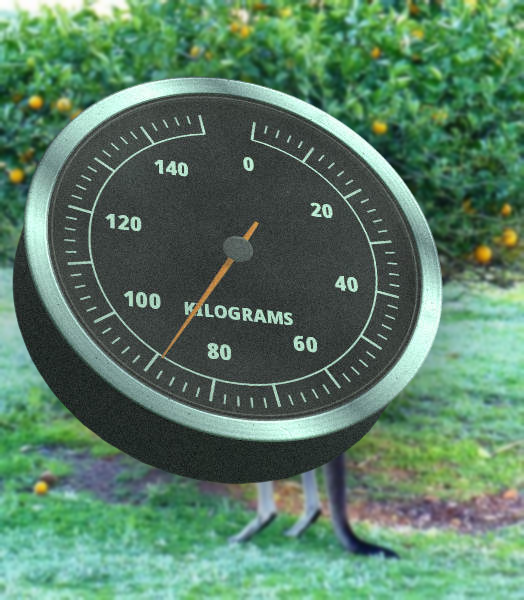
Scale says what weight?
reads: 89 kg
